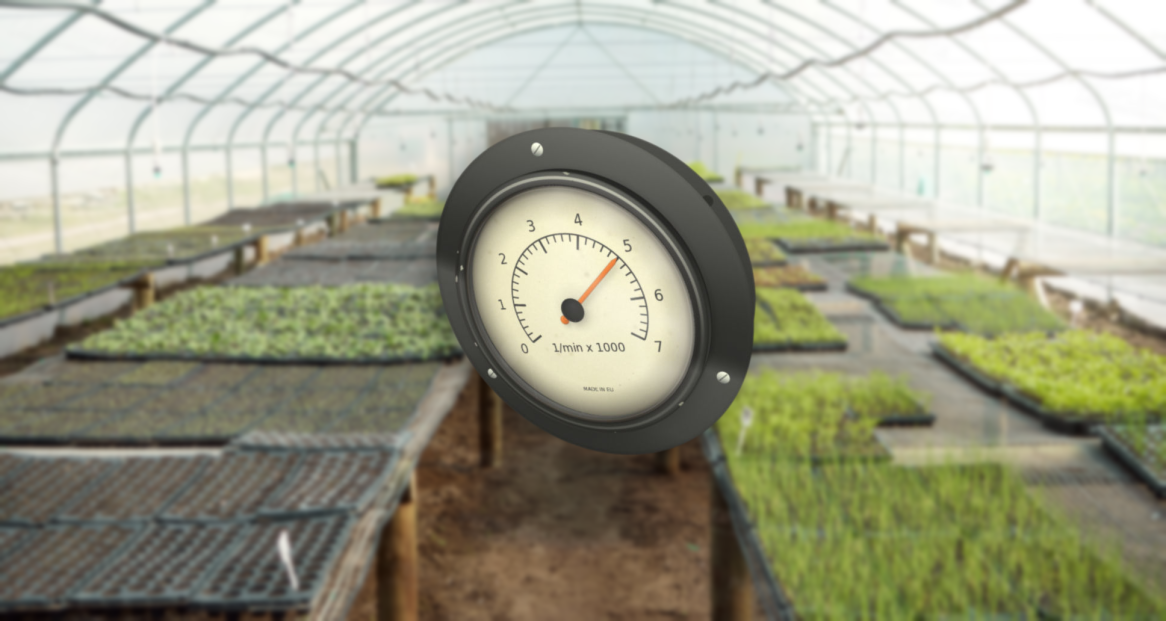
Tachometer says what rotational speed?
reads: 5000 rpm
